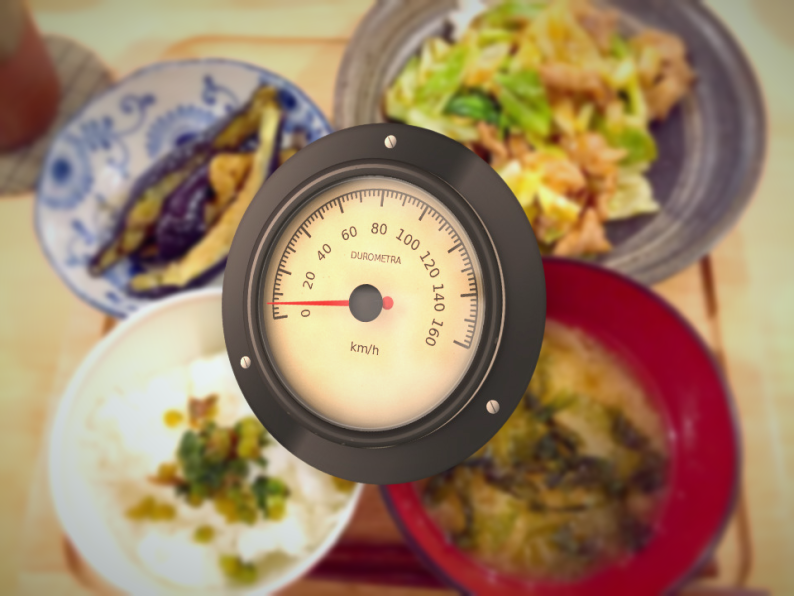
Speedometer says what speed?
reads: 6 km/h
